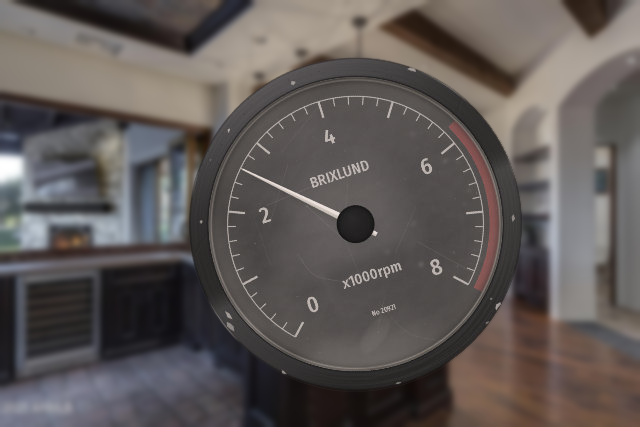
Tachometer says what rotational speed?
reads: 2600 rpm
